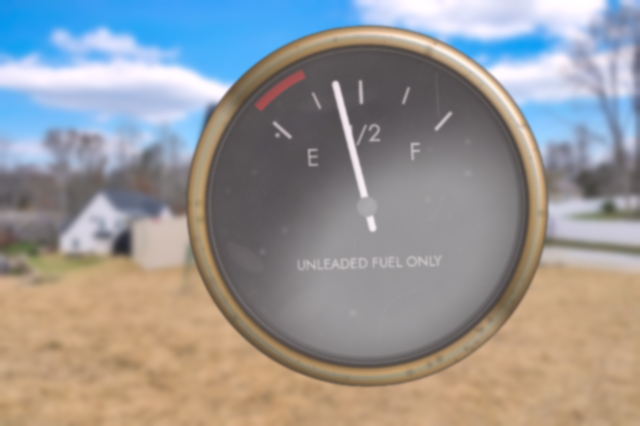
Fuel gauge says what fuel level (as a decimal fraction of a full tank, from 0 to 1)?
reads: 0.375
